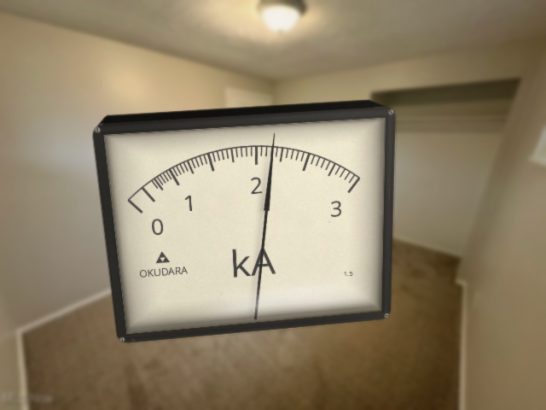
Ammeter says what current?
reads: 2.15 kA
